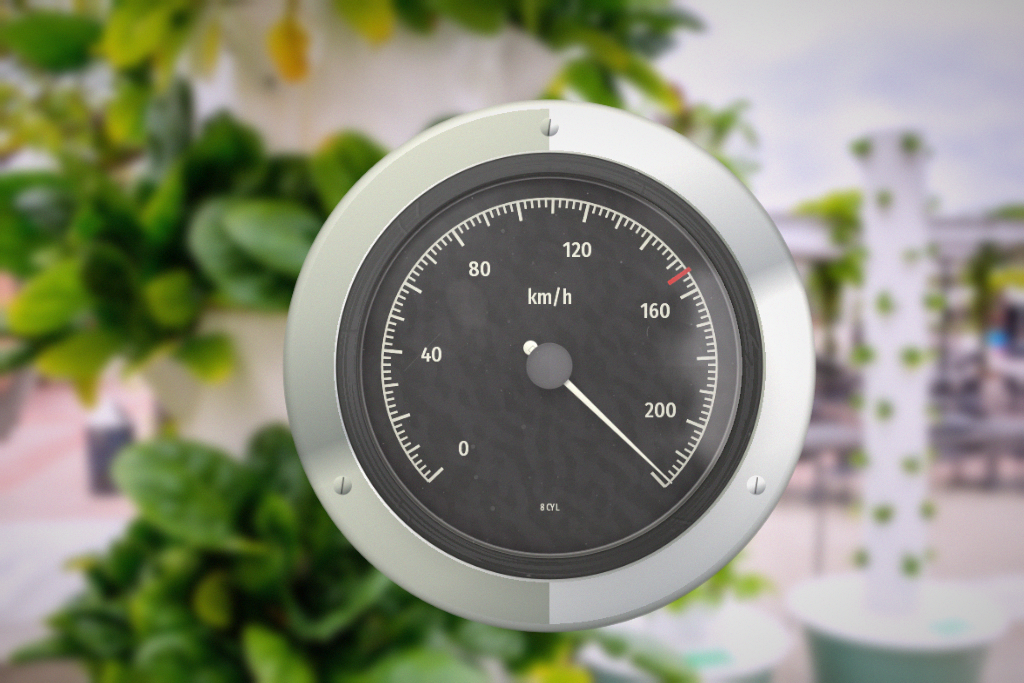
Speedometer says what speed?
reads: 218 km/h
